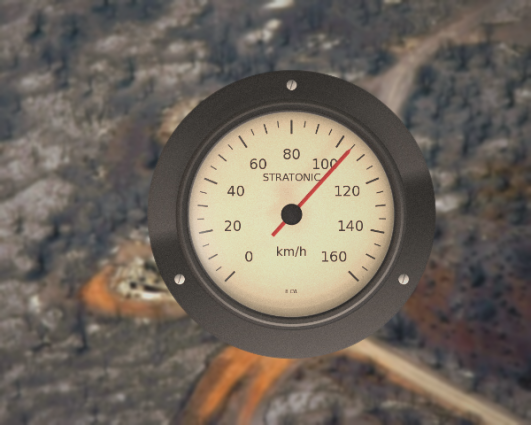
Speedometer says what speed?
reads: 105 km/h
